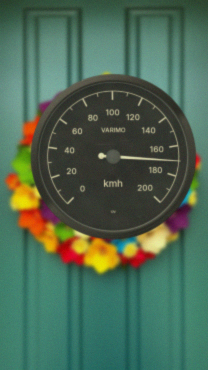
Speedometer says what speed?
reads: 170 km/h
